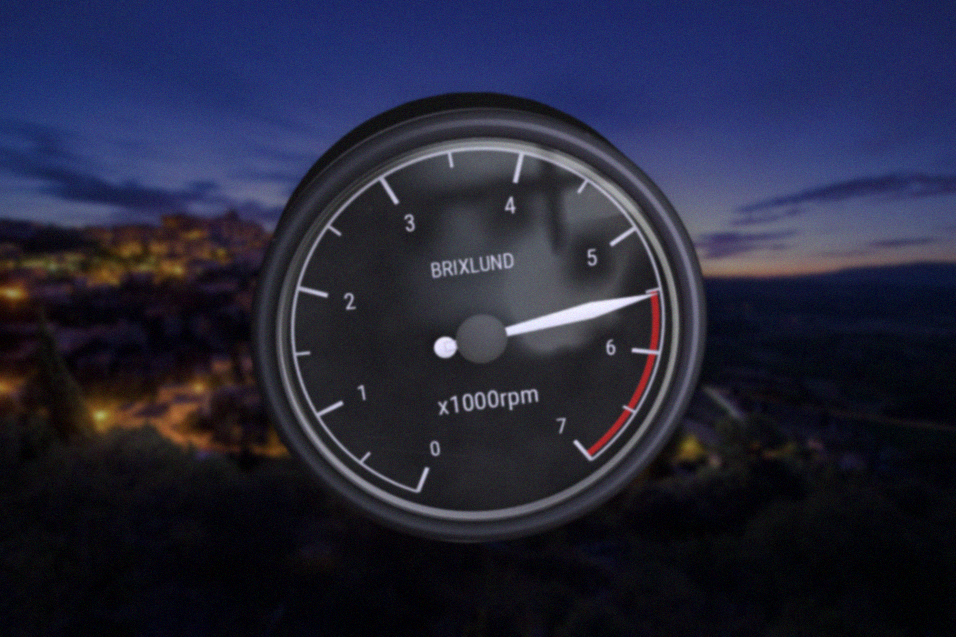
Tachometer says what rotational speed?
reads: 5500 rpm
